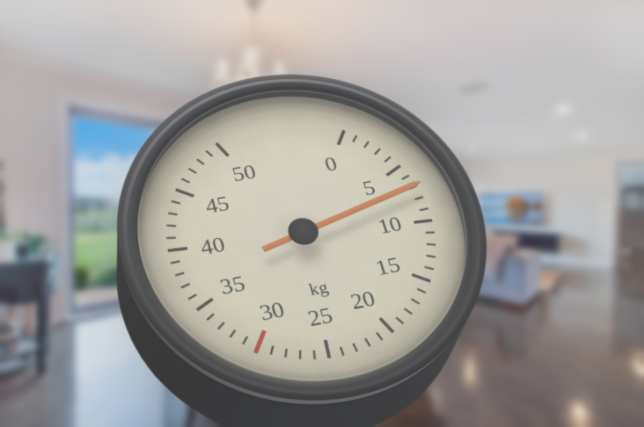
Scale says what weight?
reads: 7 kg
